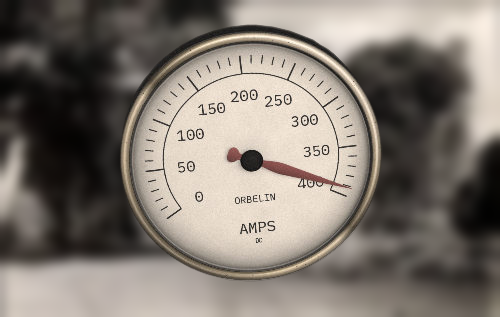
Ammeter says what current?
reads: 390 A
